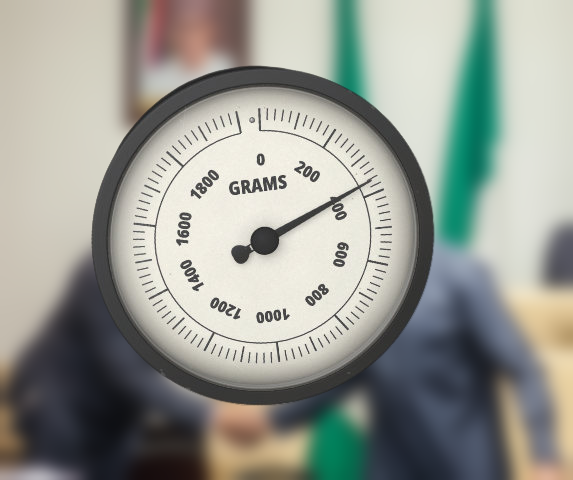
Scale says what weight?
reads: 360 g
